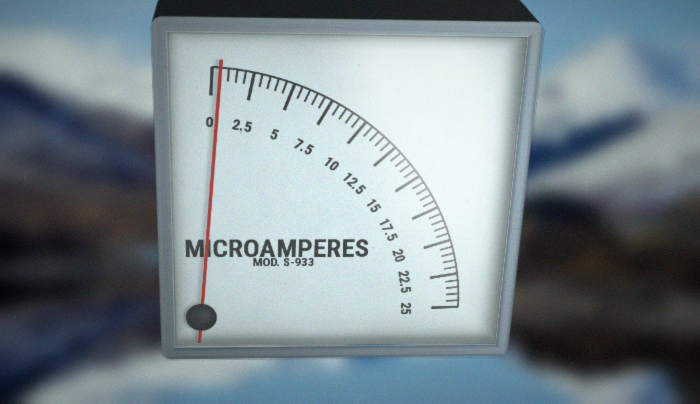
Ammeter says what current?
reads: 0.5 µA
